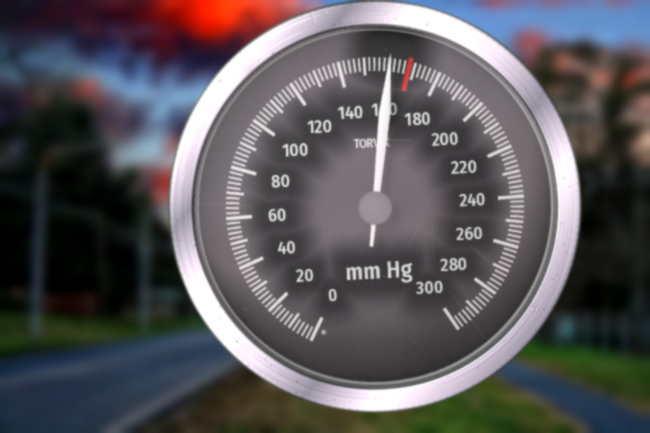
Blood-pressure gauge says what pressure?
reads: 160 mmHg
